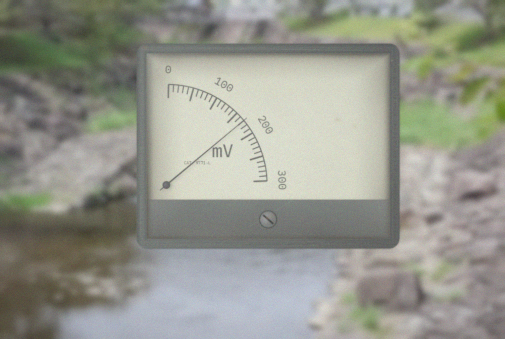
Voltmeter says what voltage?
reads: 170 mV
